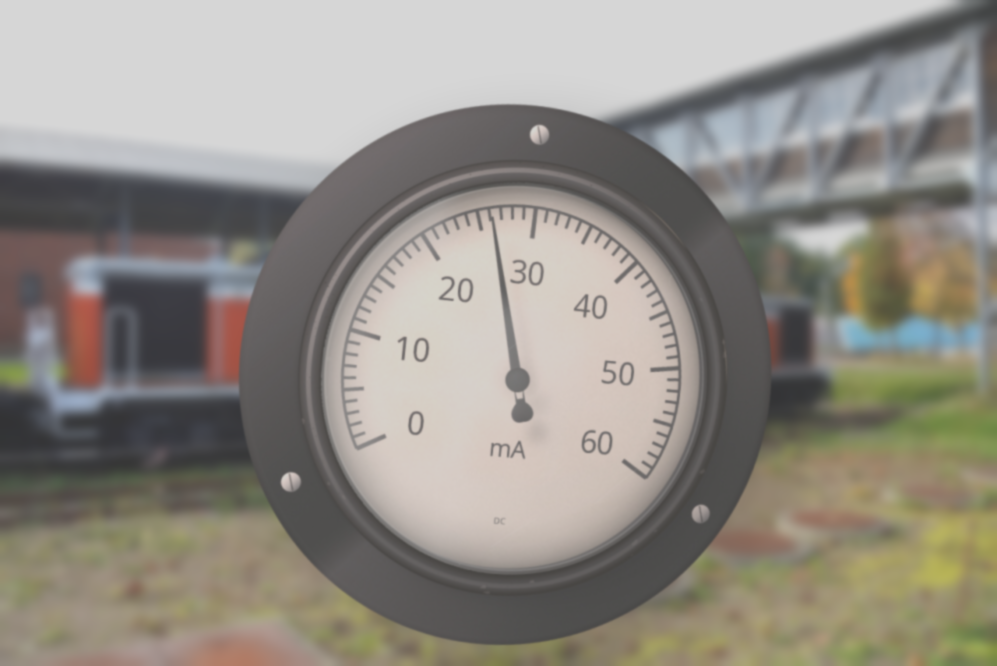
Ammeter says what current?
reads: 26 mA
